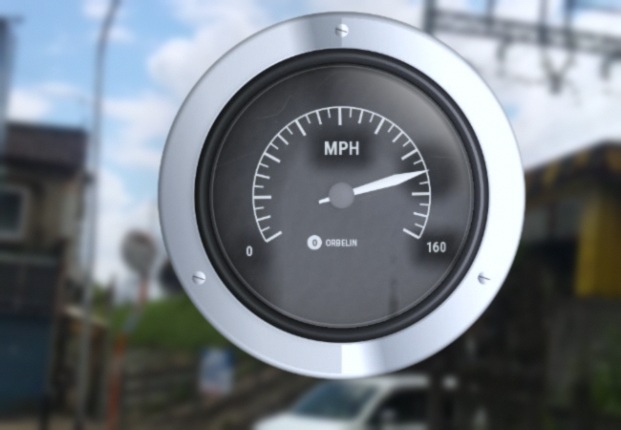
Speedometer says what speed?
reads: 130 mph
